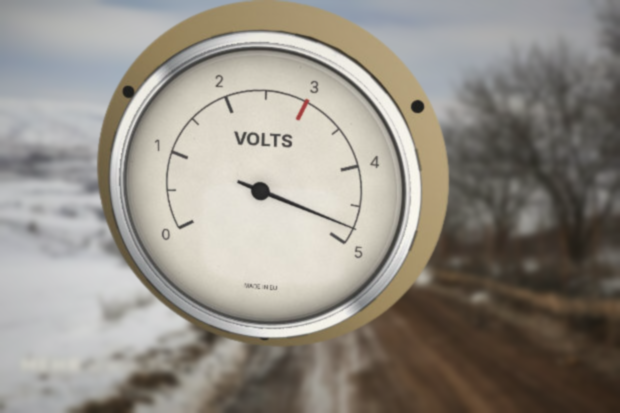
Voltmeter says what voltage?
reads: 4.75 V
